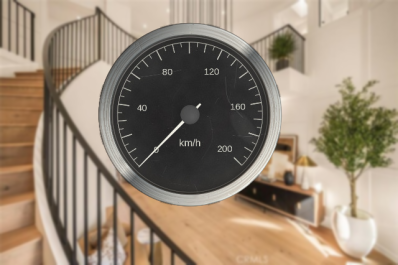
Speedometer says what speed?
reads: 0 km/h
